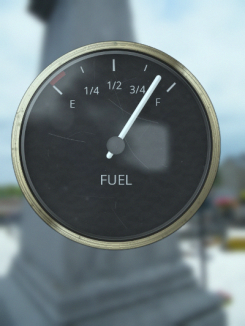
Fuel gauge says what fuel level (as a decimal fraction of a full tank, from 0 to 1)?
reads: 0.875
